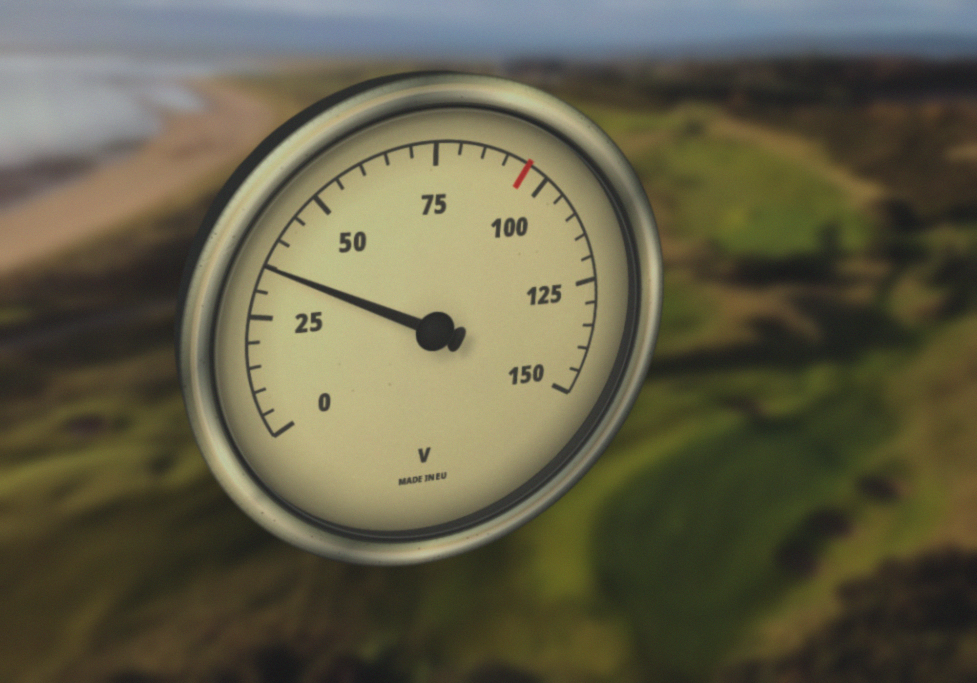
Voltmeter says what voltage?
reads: 35 V
